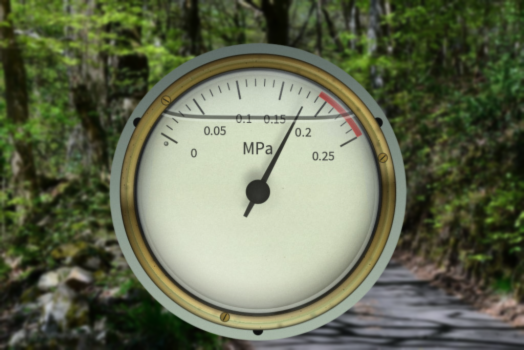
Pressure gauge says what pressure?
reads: 0.18 MPa
